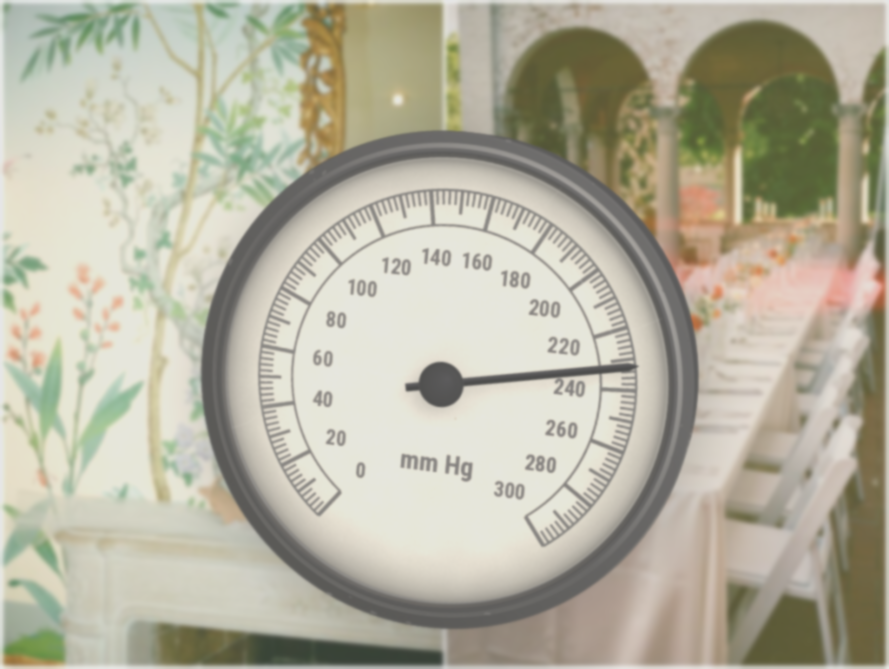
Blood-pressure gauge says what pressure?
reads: 232 mmHg
